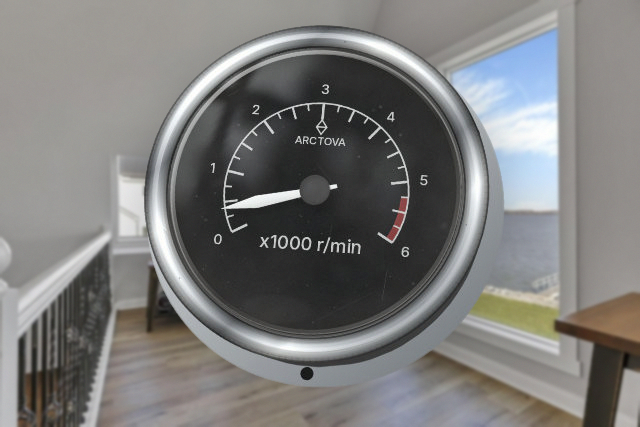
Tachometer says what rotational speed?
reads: 375 rpm
